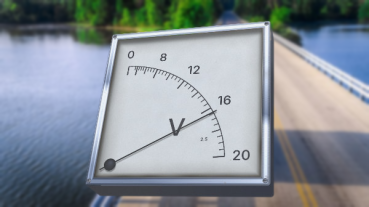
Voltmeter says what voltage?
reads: 16.5 V
